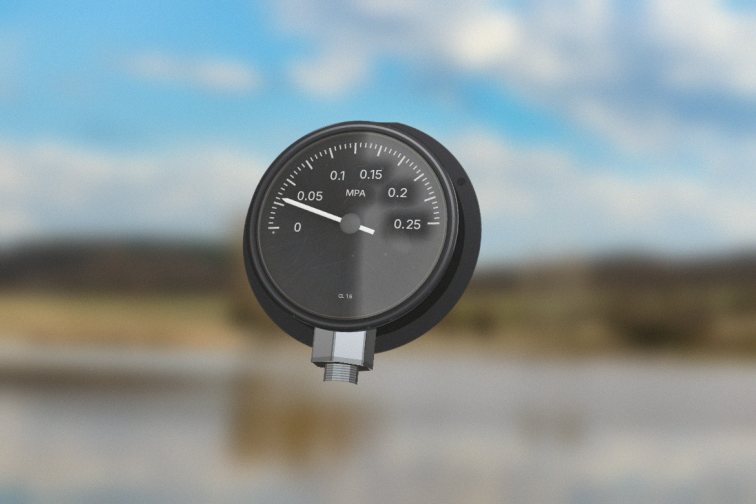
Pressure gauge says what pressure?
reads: 0.03 MPa
